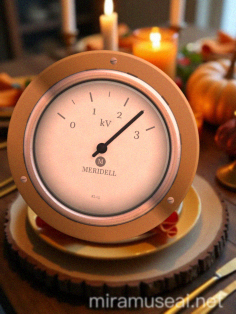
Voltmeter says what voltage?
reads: 2.5 kV
